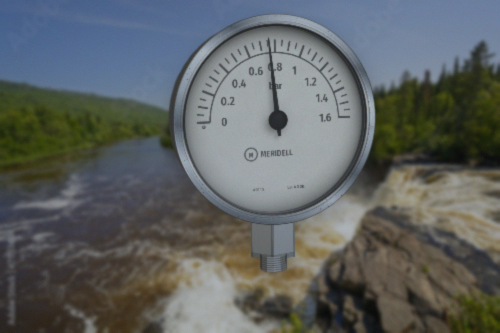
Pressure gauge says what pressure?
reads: 0.75 bar
